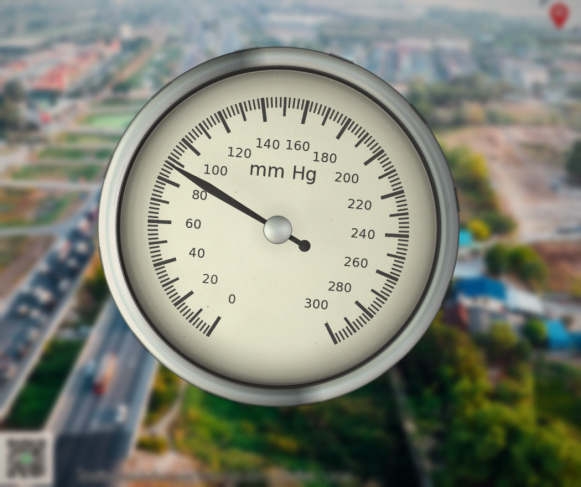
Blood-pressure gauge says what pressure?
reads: 88 mmHg
